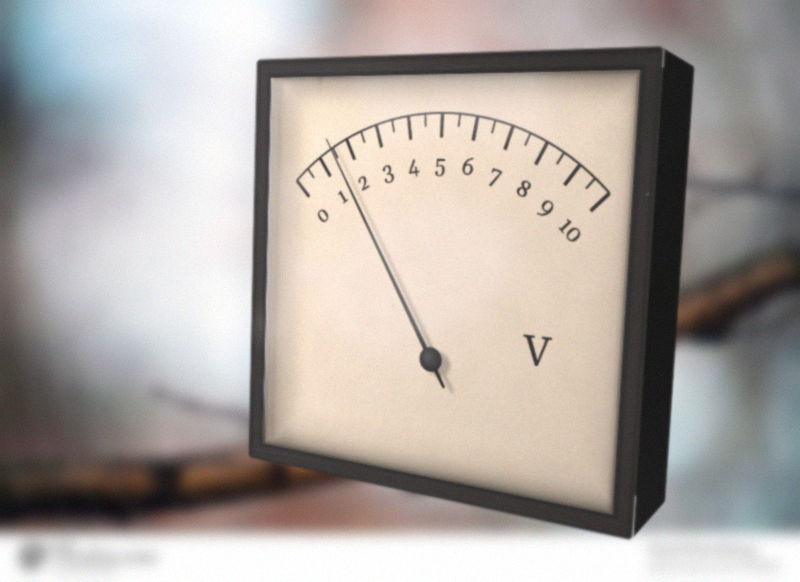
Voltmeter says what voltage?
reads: 1.5 V
